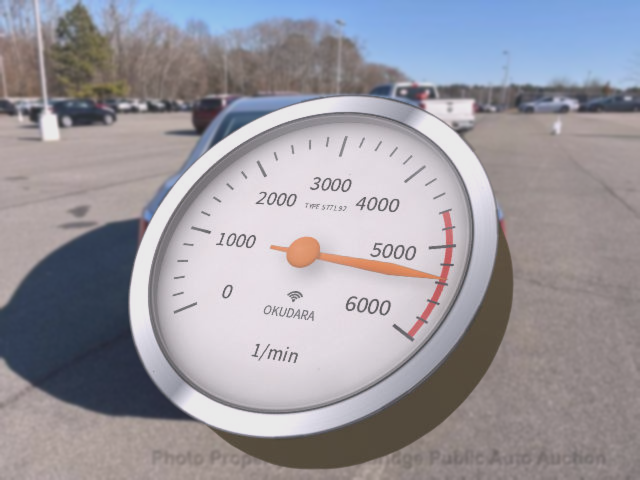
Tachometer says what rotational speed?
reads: 5400 rpm
